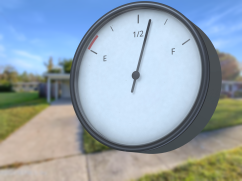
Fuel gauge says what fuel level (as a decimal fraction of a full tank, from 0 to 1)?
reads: 0.625
